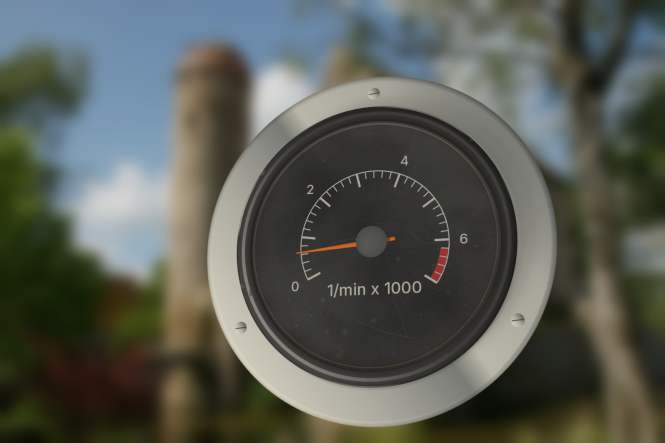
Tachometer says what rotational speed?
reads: 600 rpm
